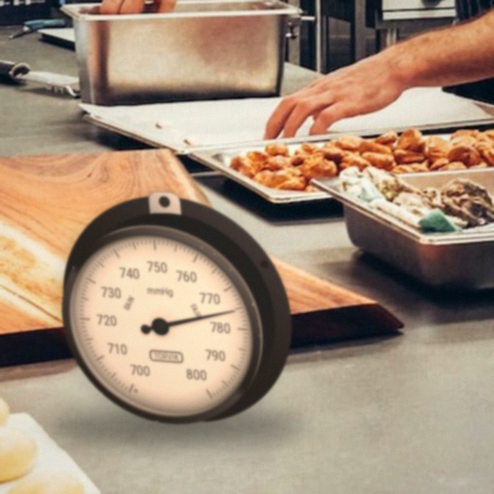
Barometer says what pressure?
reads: 775 mmHg
